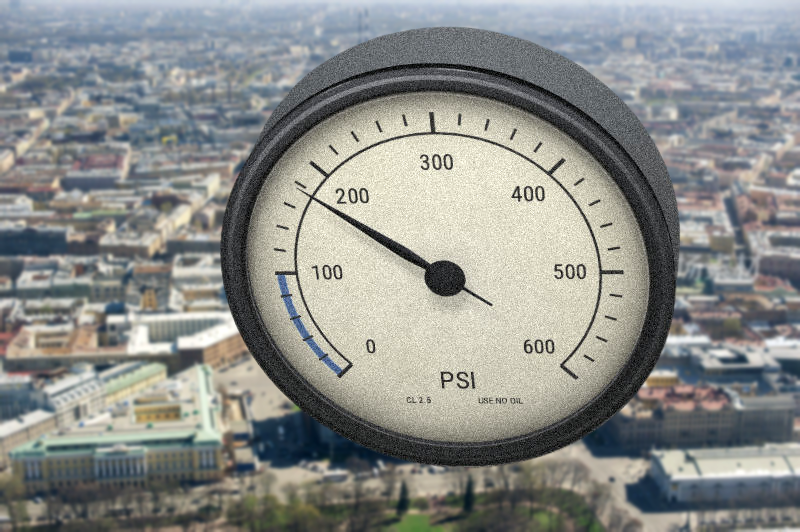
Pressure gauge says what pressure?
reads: 180 psi
